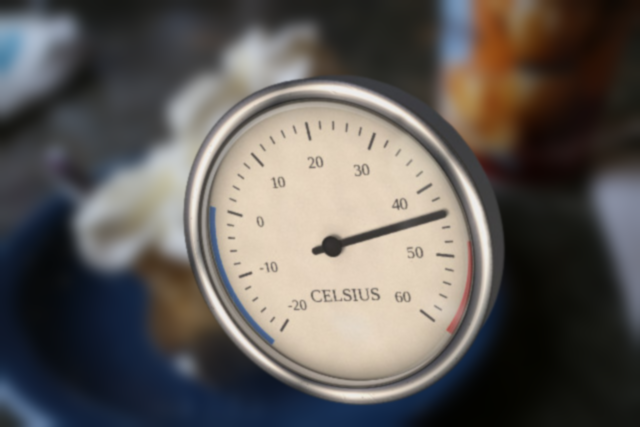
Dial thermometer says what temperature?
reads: 44 °C
